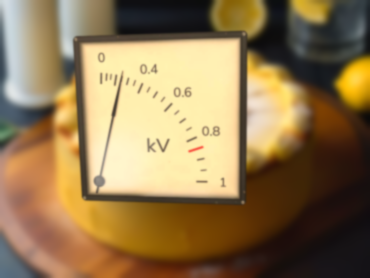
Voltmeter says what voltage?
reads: 0.25 kV
